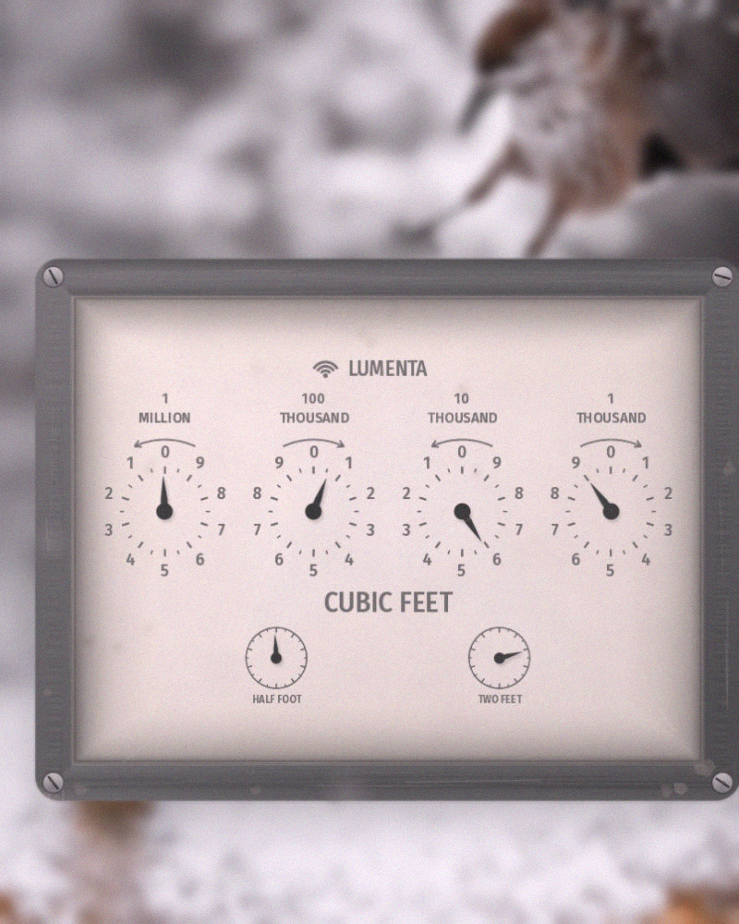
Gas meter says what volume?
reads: 5900 ft³
